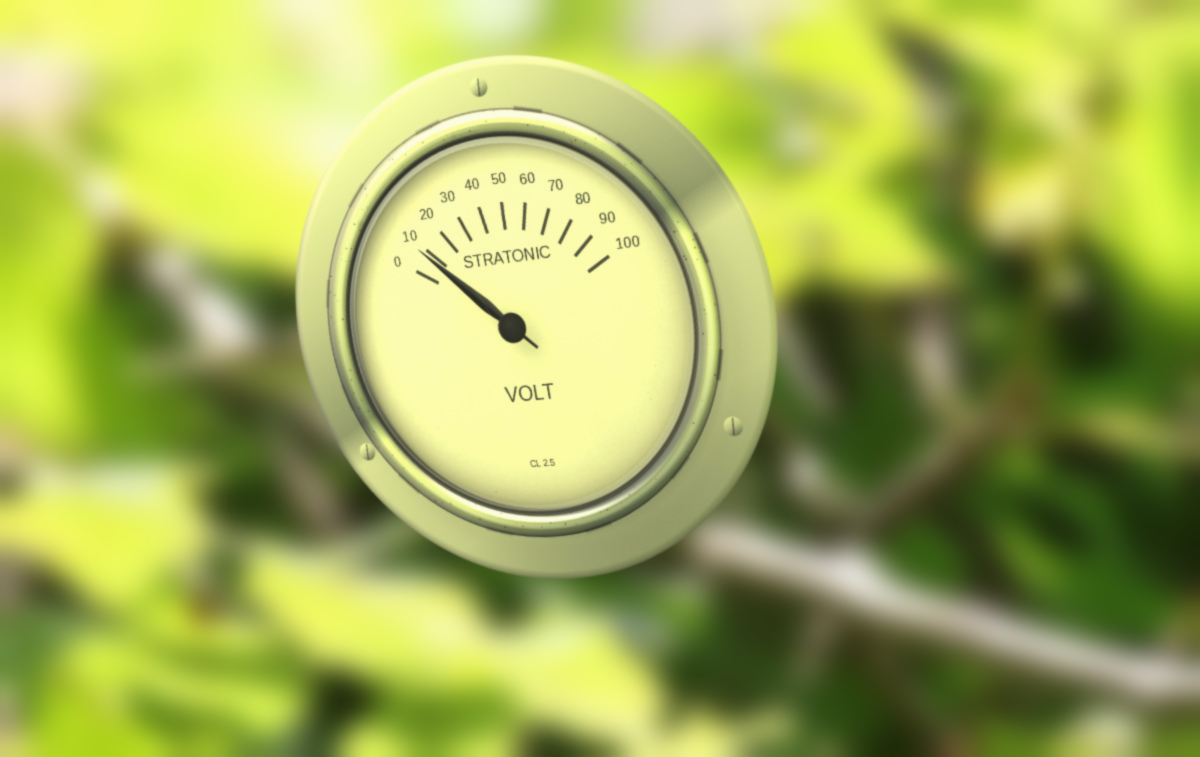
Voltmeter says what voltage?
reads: 10 V
